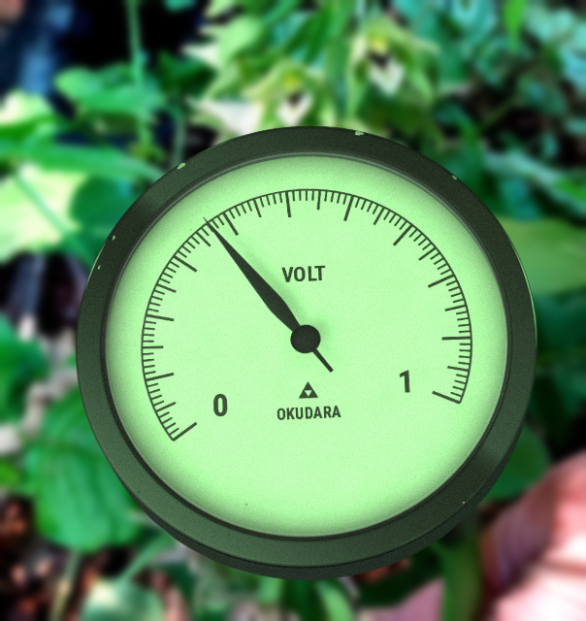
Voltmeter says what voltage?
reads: 0.37 V
